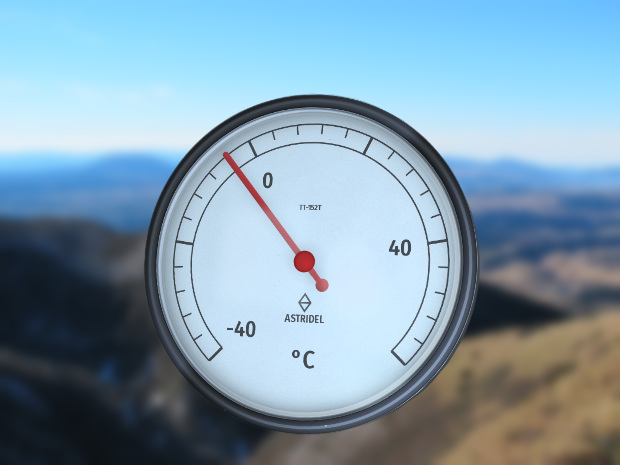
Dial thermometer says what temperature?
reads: -4 °C
